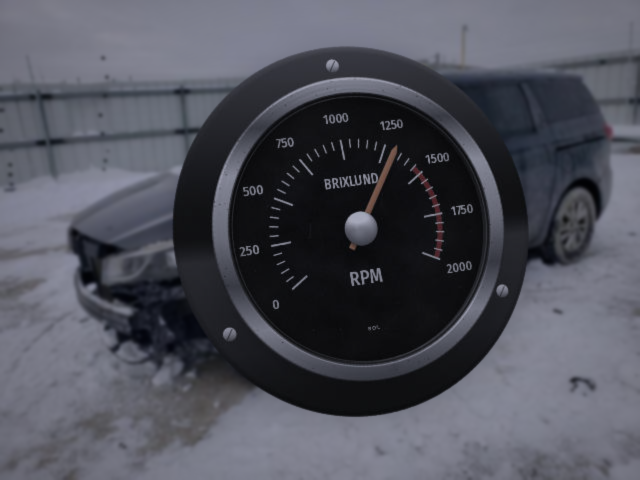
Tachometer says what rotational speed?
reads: 1300 rpm
